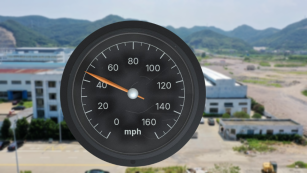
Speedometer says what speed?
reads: 45 mph
